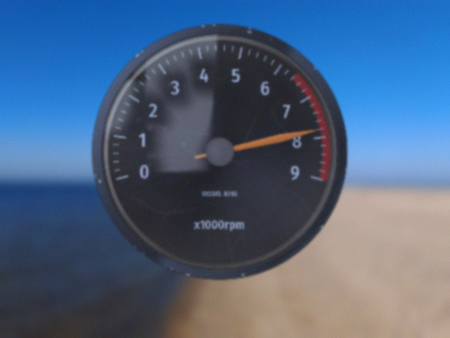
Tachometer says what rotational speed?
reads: 7800 rpm
